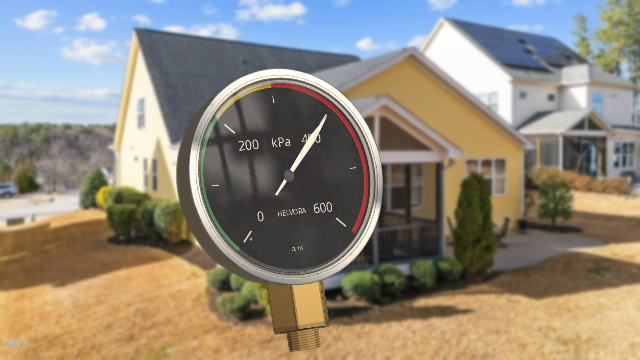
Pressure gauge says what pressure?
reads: 400 kPa
